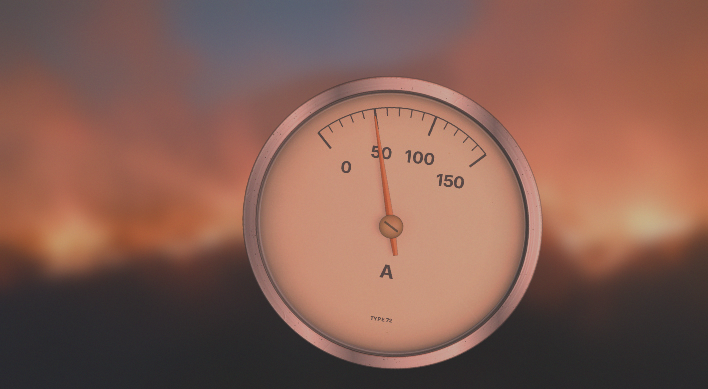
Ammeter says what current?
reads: 50 A
